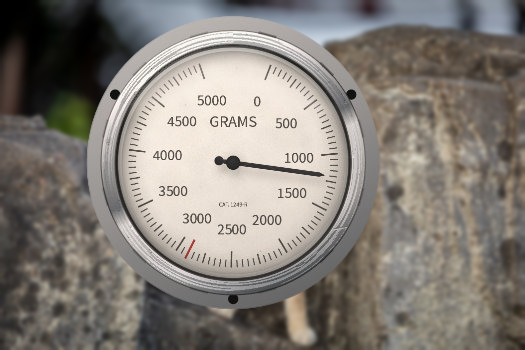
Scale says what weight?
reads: 1200 g
